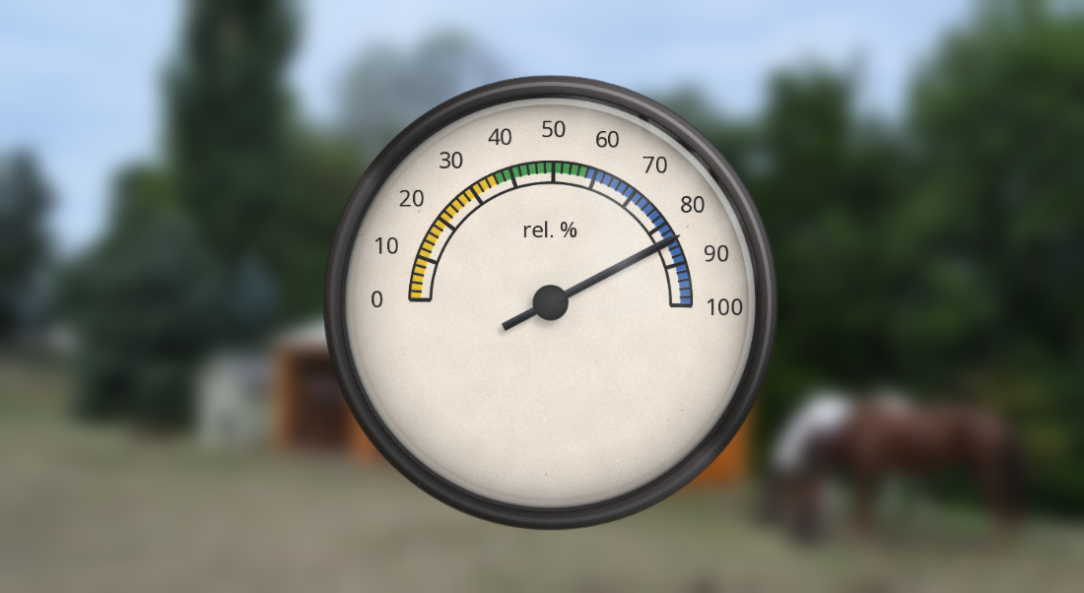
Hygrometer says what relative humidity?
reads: 84 %
